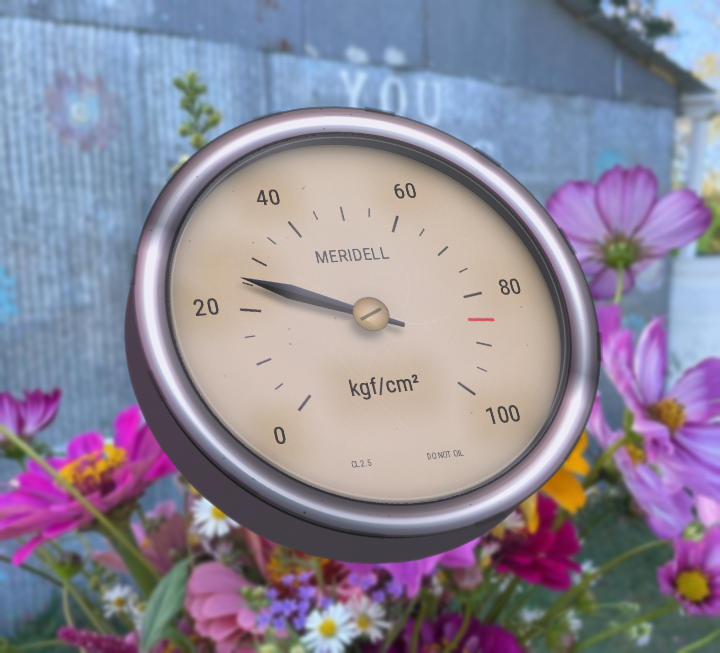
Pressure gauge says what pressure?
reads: 25 kg/cm²
